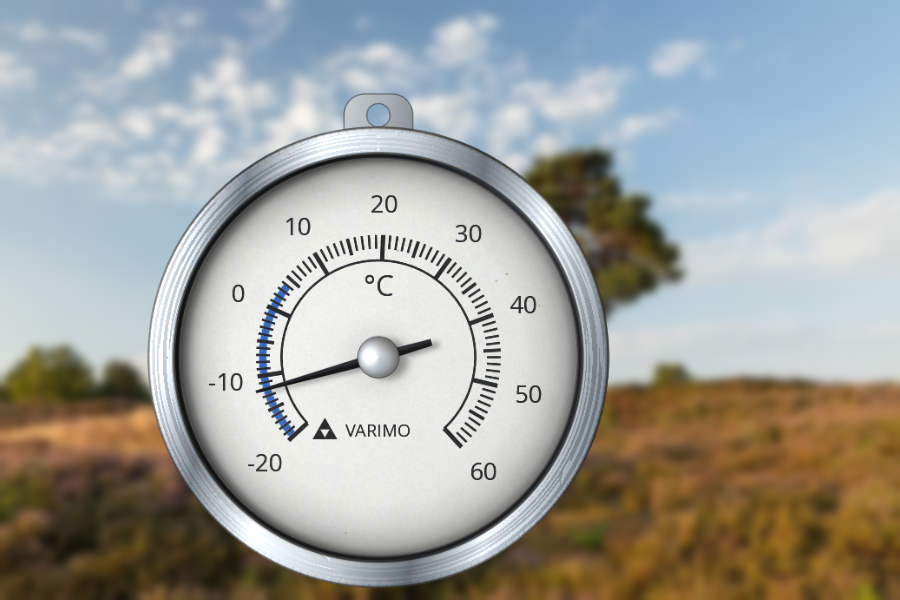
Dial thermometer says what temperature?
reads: -12 °C
